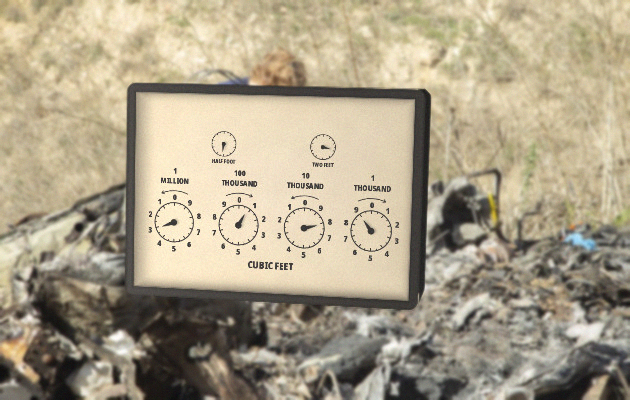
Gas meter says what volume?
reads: 307900 ft³
